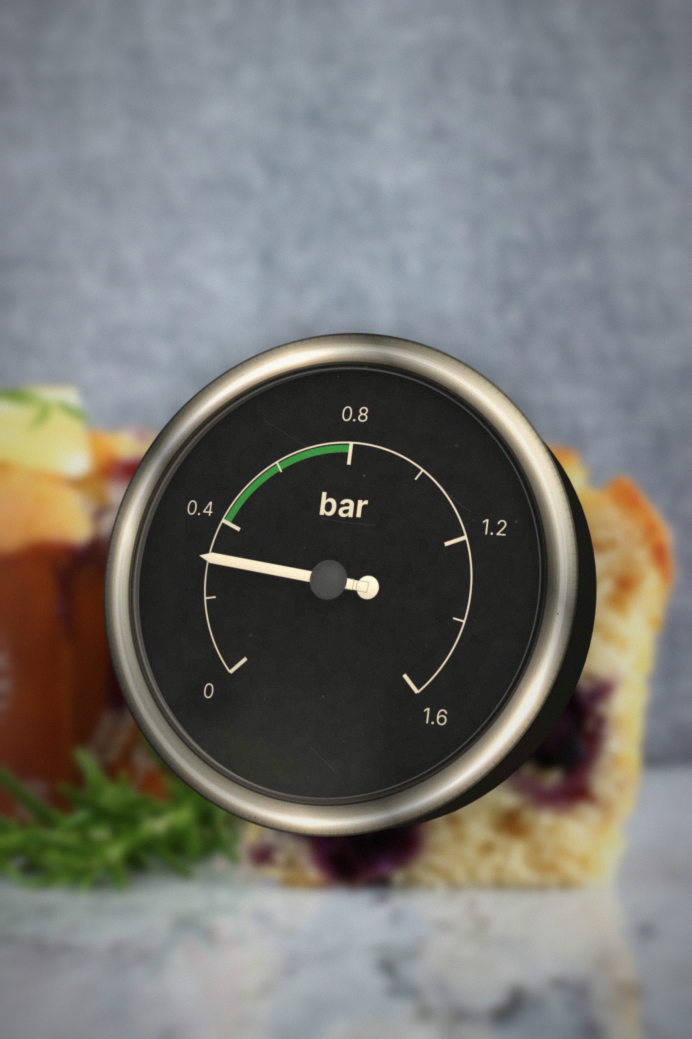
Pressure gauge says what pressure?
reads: 0.3 bar
